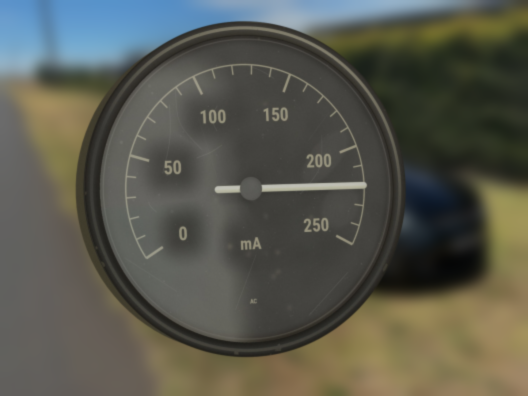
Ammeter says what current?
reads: 220 mA
